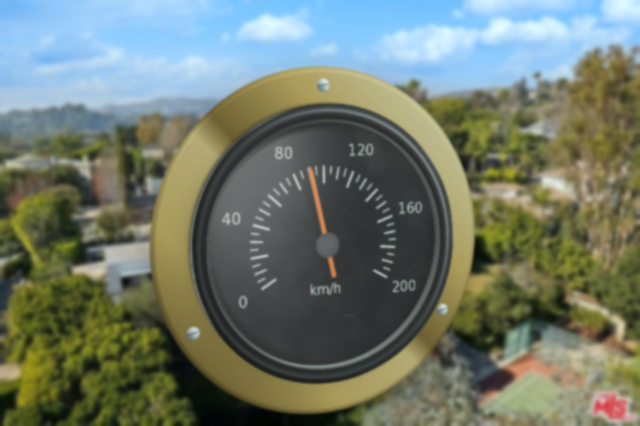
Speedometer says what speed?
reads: 90 km/h
